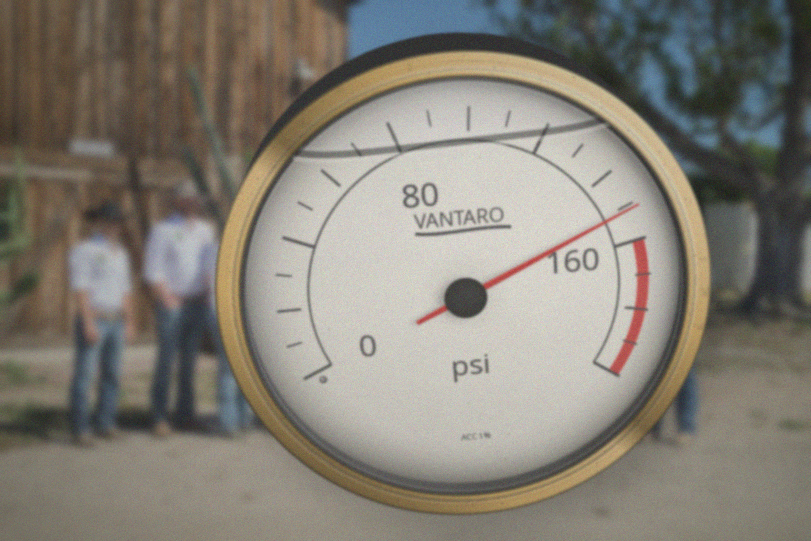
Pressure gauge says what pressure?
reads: 150 psi
